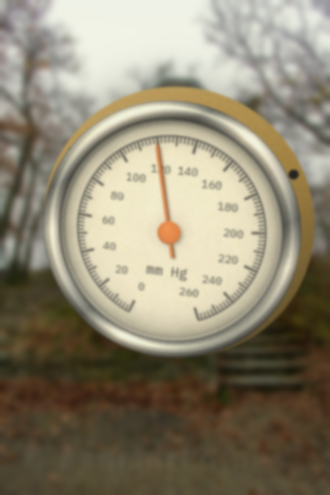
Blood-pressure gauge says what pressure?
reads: 120 mmHg
